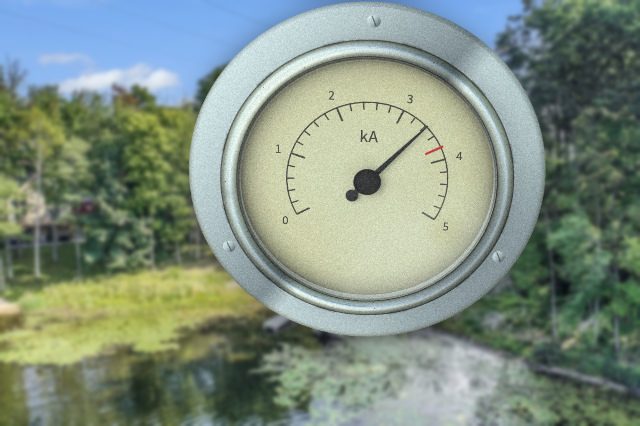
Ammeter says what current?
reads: 3.4 kA
